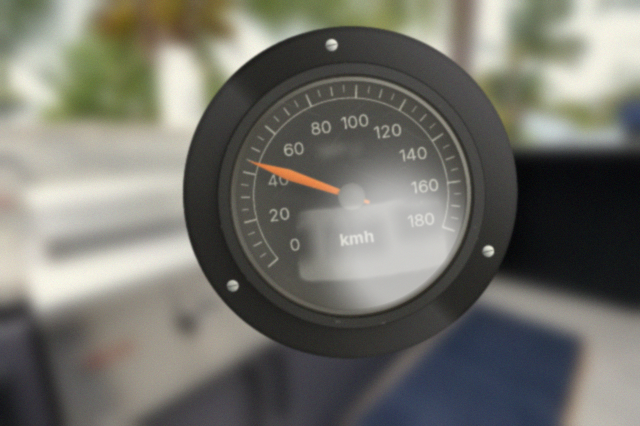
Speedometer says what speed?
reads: 45 km/h
